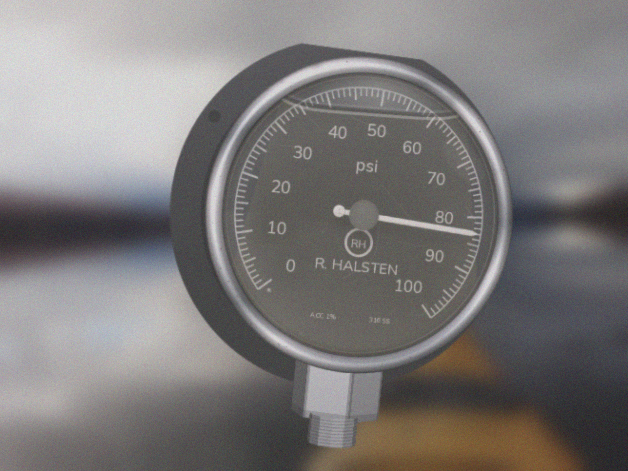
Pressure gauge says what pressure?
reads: 83 psi
